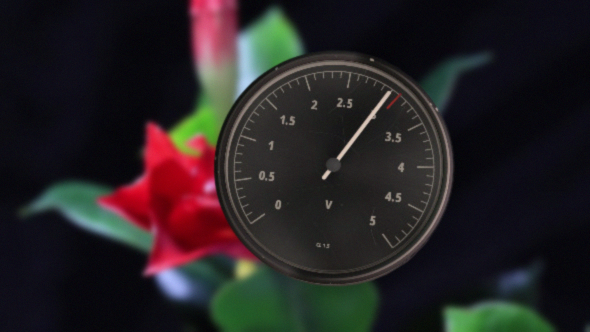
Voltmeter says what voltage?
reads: 3 V
